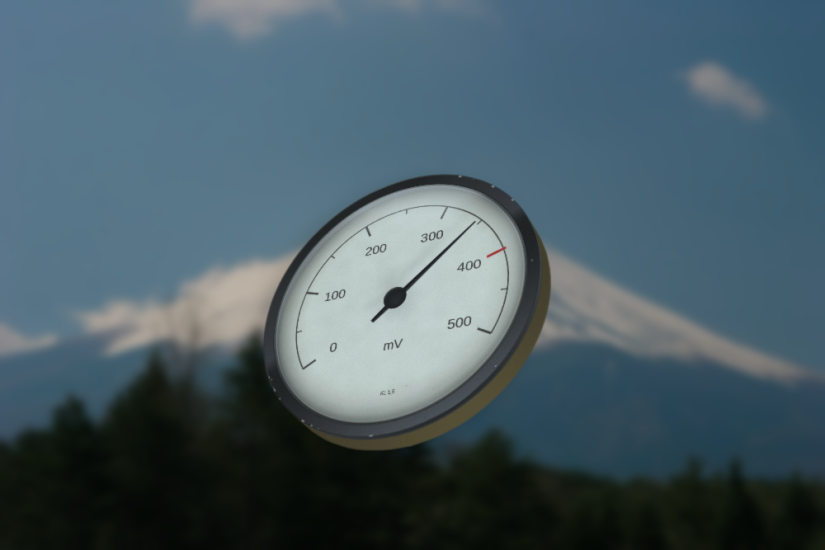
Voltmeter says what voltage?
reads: 350 mV
